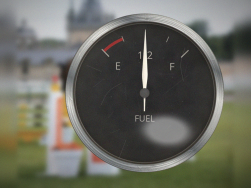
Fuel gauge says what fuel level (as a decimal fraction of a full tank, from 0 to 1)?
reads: 0.5
